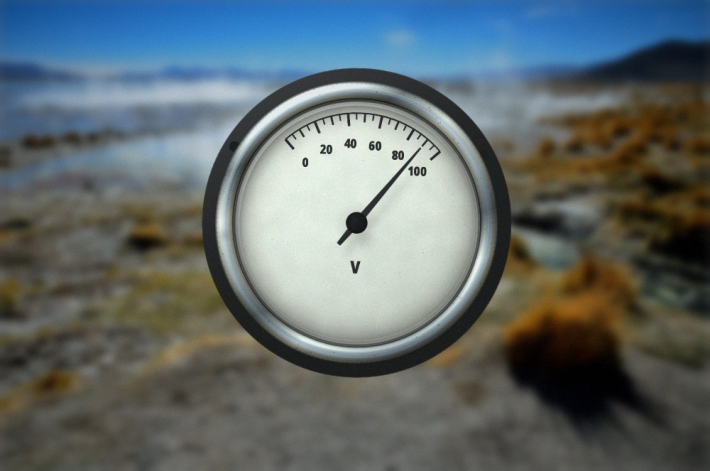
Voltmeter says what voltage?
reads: 90 V
